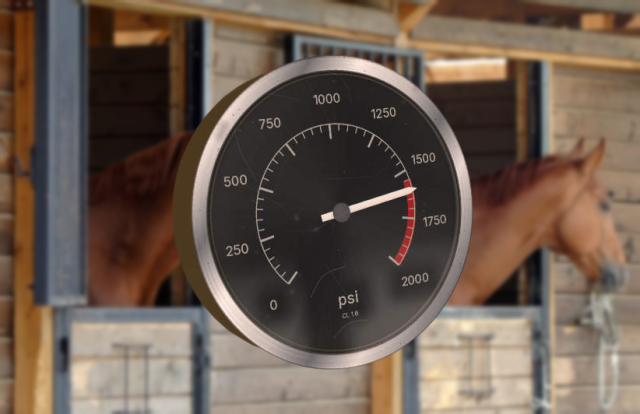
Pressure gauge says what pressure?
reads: 1600 psi
